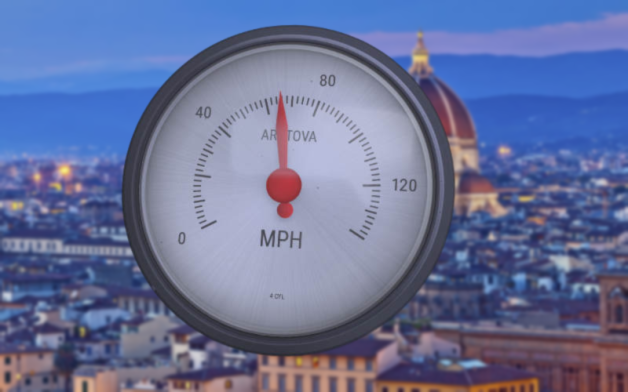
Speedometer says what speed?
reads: 66 mph
